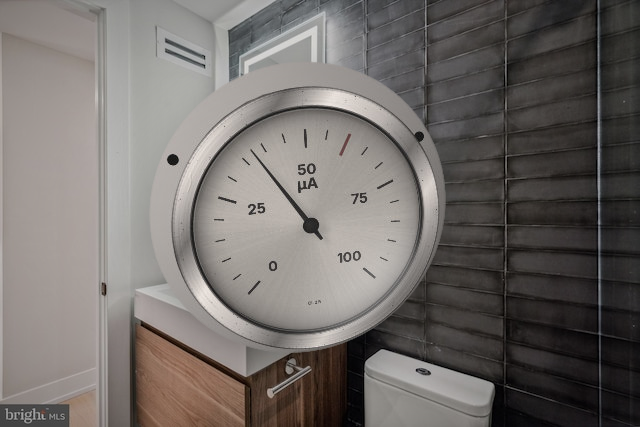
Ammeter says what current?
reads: 37.5 µA
